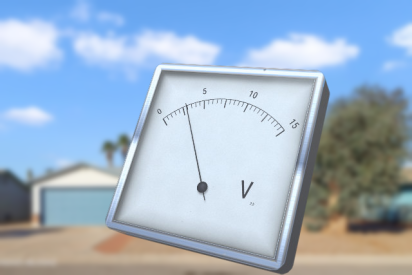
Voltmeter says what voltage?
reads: 3 V
